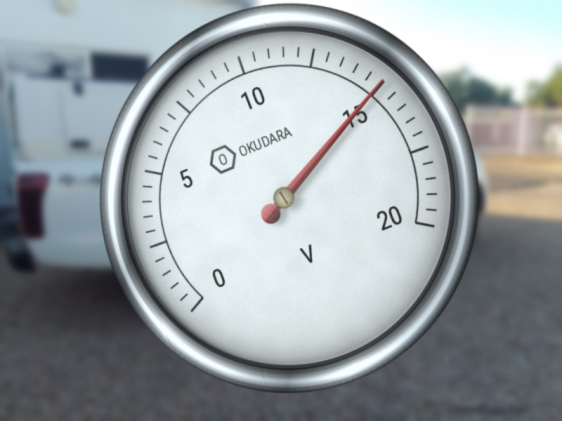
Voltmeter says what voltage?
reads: 15 V
